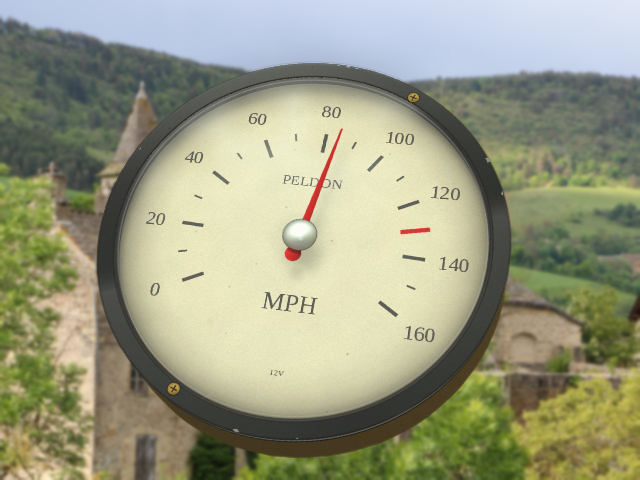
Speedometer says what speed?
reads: 85 mph
